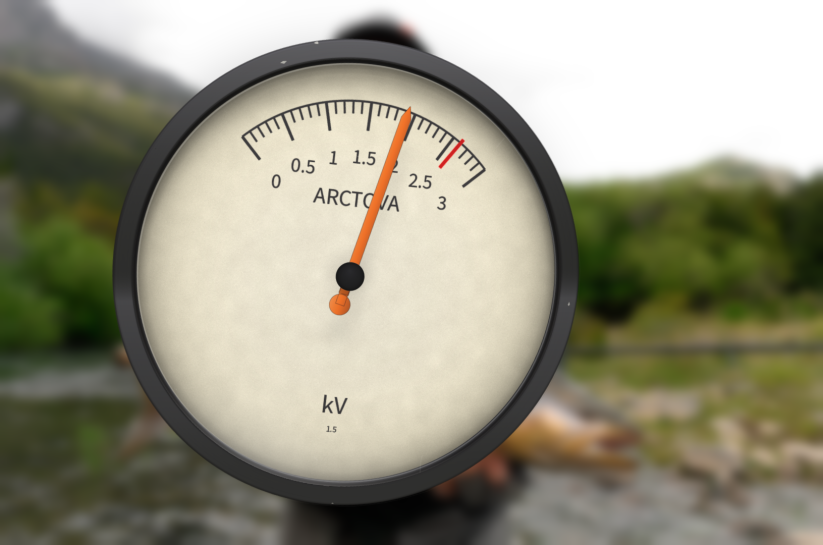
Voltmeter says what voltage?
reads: 1.9 kV
